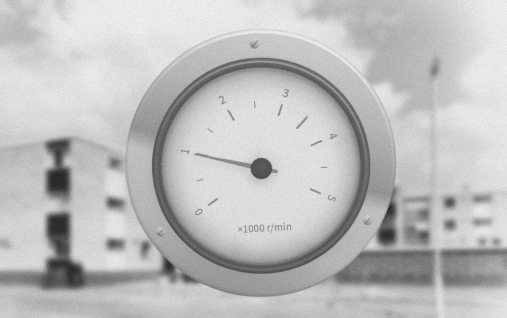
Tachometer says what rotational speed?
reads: 1000 rpm
